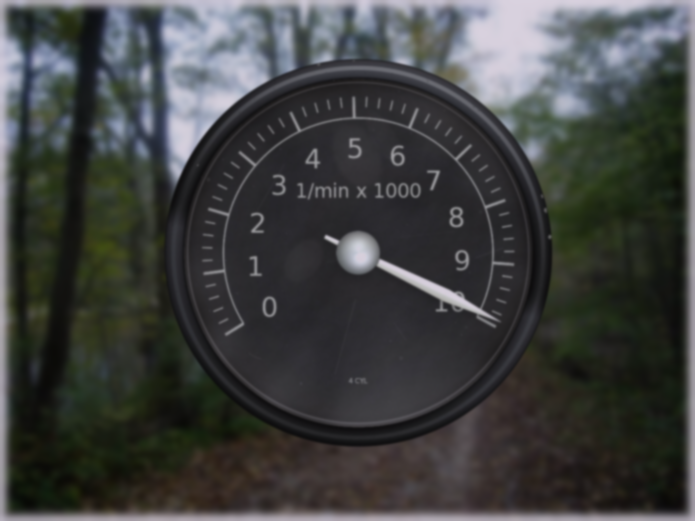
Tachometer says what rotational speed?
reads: 9900 rpm
